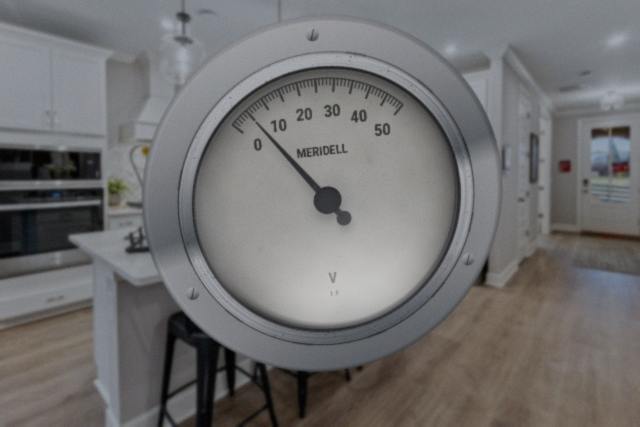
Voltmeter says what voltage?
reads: 5 V
